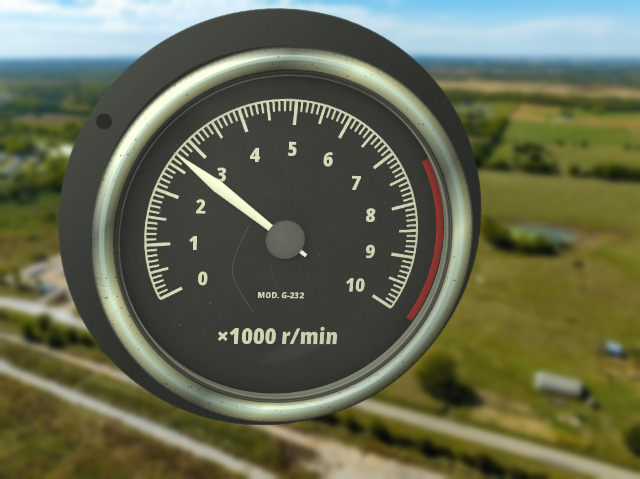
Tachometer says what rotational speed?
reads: 2700 rpm
